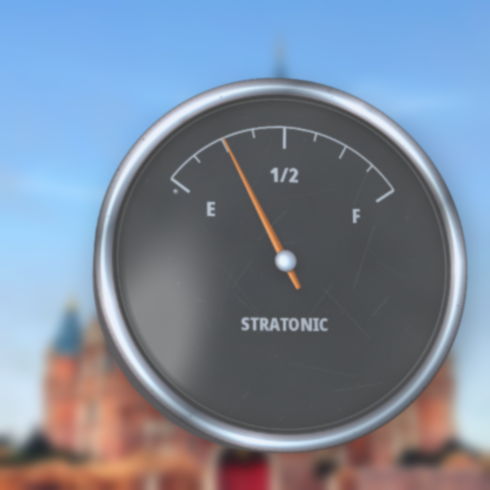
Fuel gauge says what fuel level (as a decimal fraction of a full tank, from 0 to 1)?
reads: 0.25
